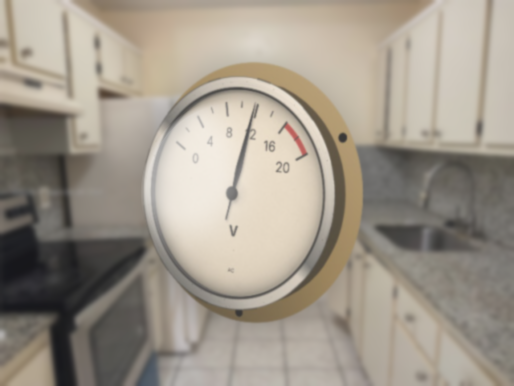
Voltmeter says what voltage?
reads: 12 V
